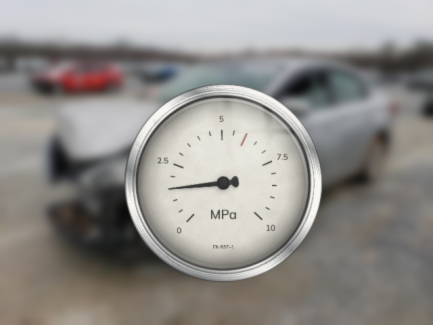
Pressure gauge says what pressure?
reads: 1.5 MPa
